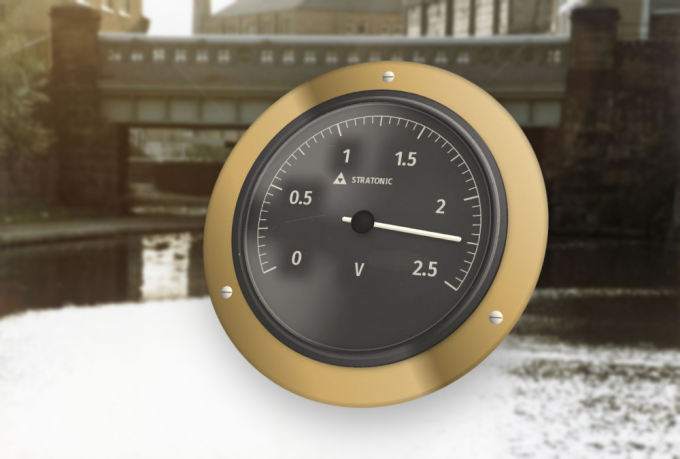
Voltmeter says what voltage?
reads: 2.25 V
